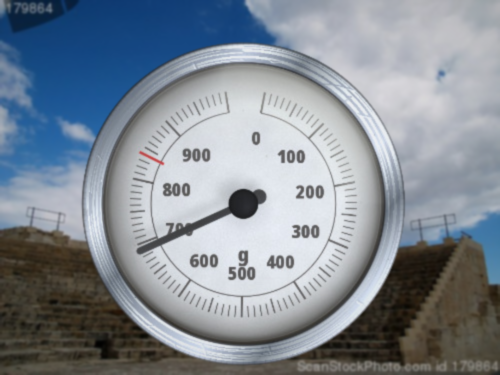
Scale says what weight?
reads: 690 g
